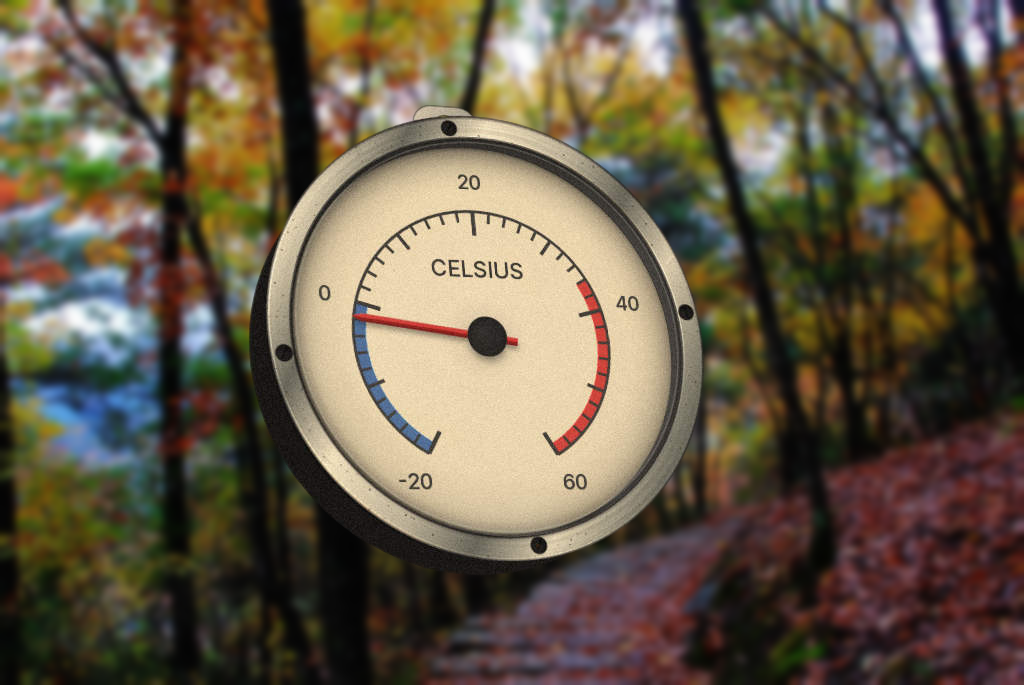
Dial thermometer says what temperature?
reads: -2 °C
